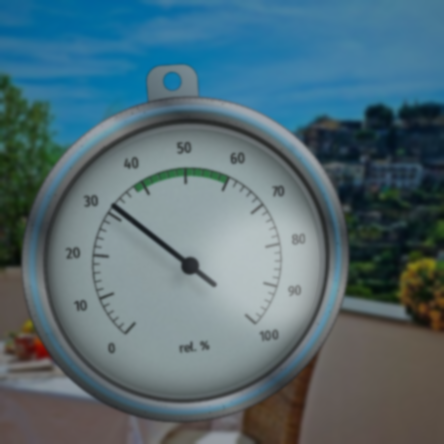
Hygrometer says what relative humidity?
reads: 32 %
